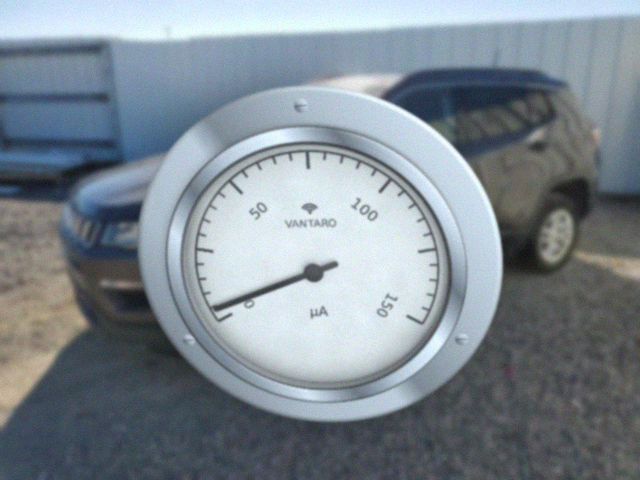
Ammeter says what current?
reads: 5 µA
